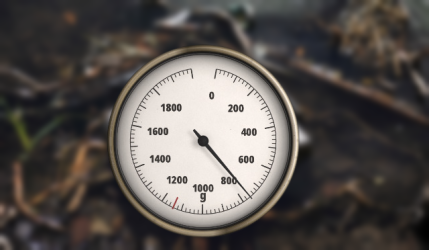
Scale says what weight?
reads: 760 g
